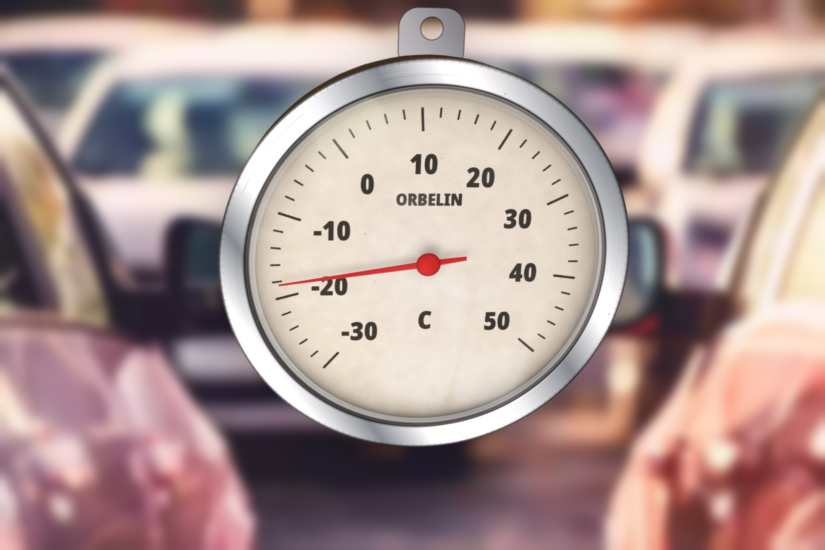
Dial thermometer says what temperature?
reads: -18 °C
